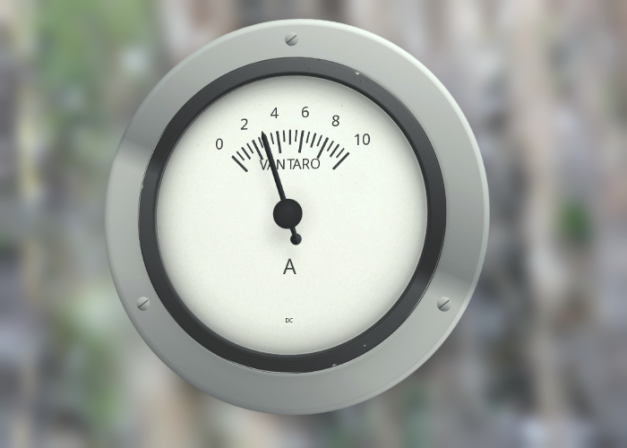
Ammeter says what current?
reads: 3 A
